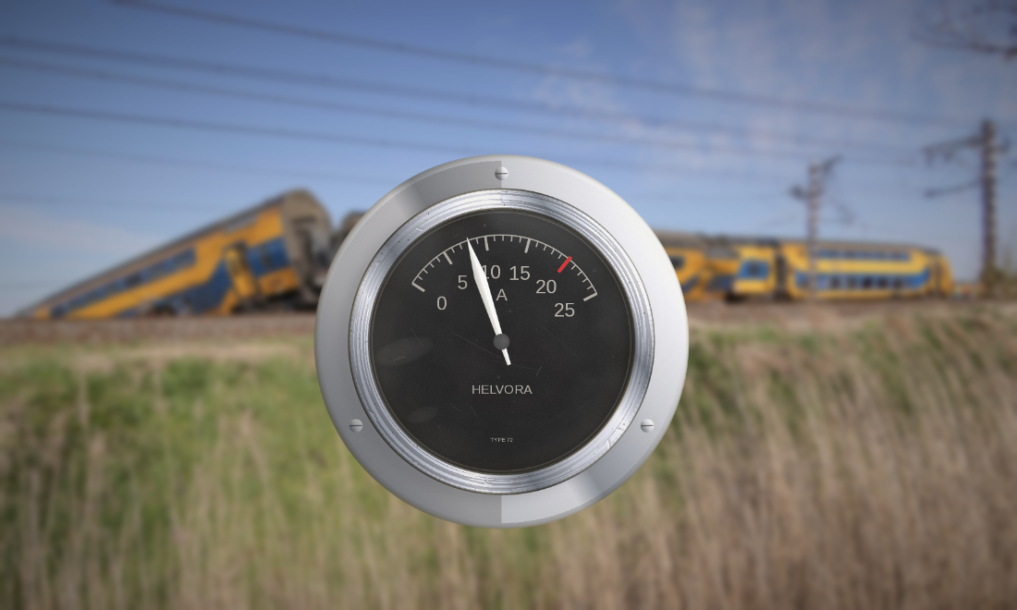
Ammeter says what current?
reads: 8 A
